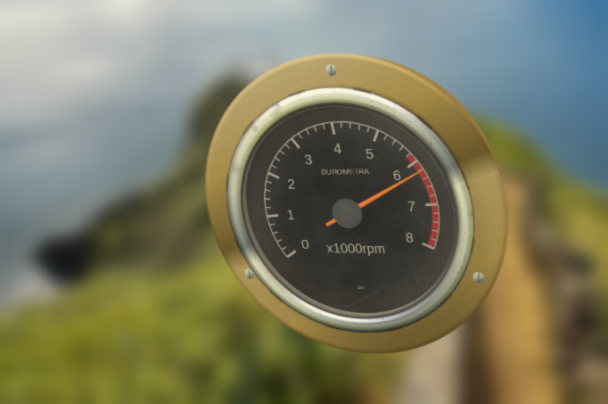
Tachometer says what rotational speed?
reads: 6200 rpm
